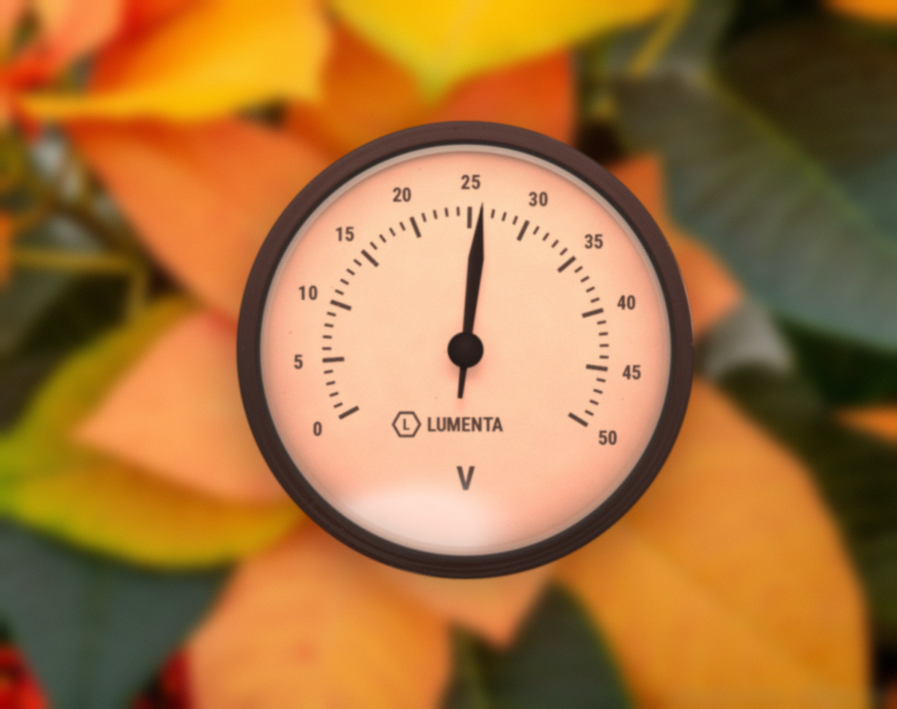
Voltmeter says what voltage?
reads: 26 V
